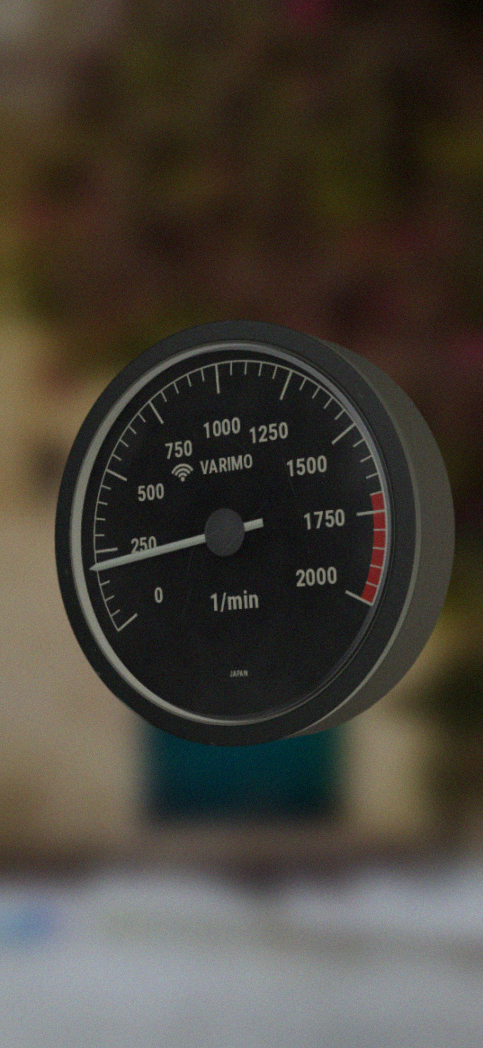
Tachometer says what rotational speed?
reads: 200 rpm
